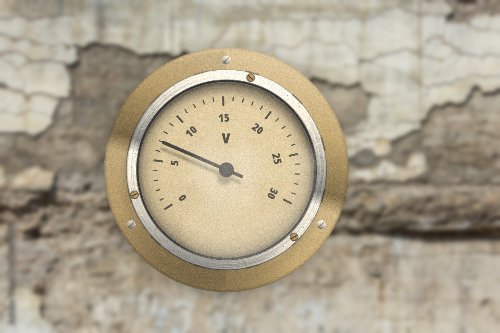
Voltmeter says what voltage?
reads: 7 V
